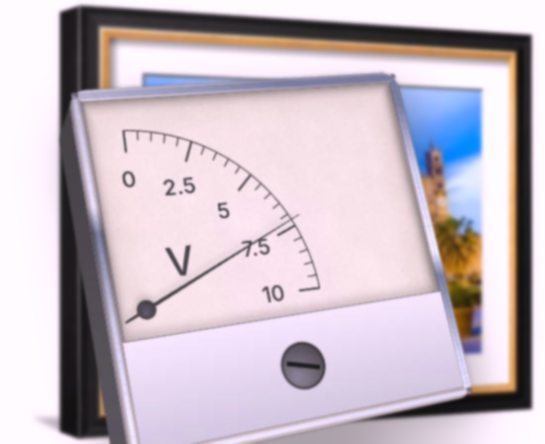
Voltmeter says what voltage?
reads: 7.25 V
